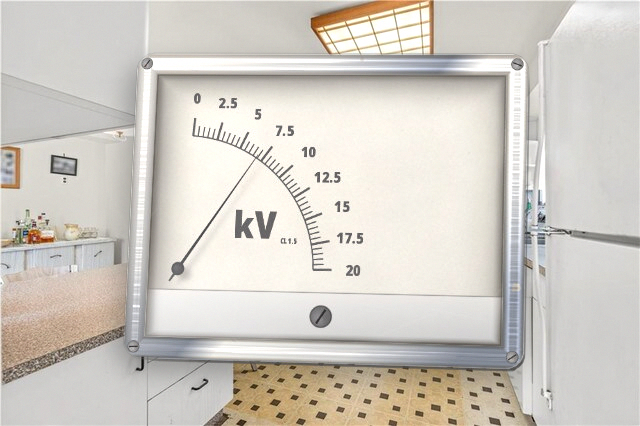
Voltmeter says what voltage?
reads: 7 kV
